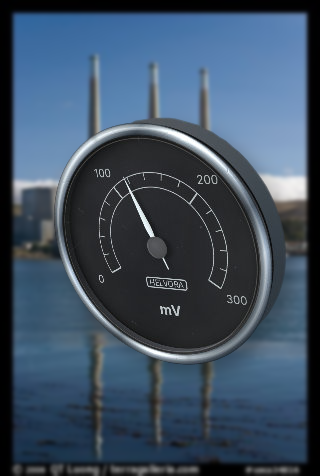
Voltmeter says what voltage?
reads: 120 mV
